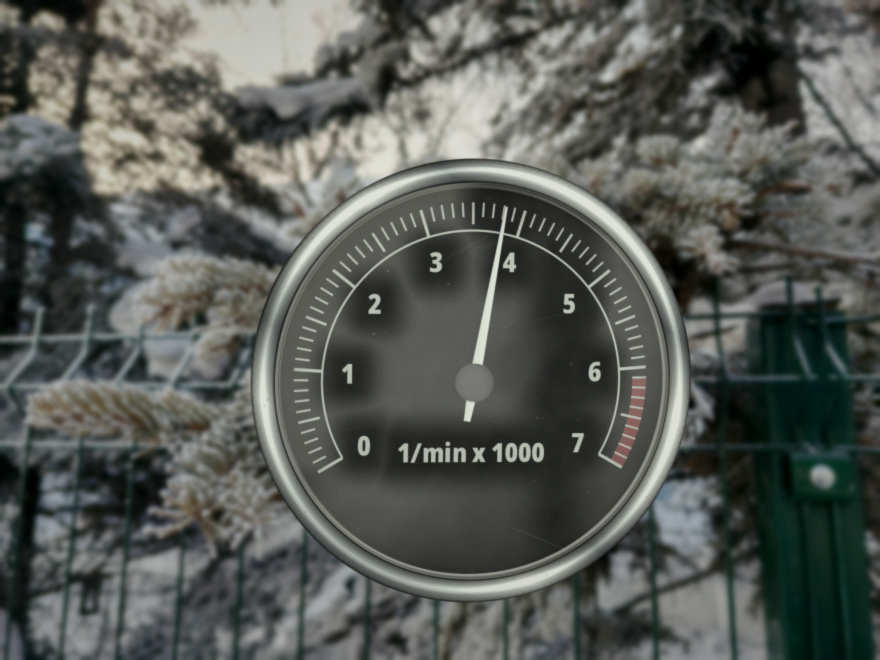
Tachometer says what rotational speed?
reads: 3800 rpm
